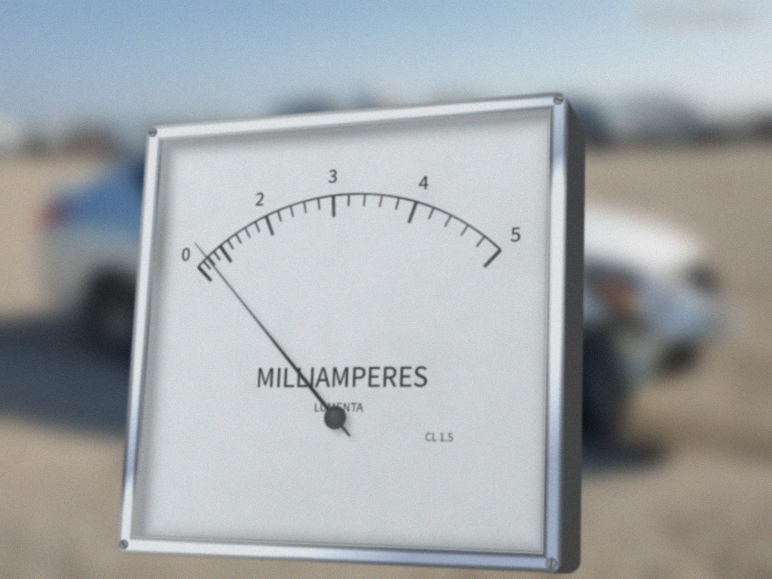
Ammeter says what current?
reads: 0.6 mA
